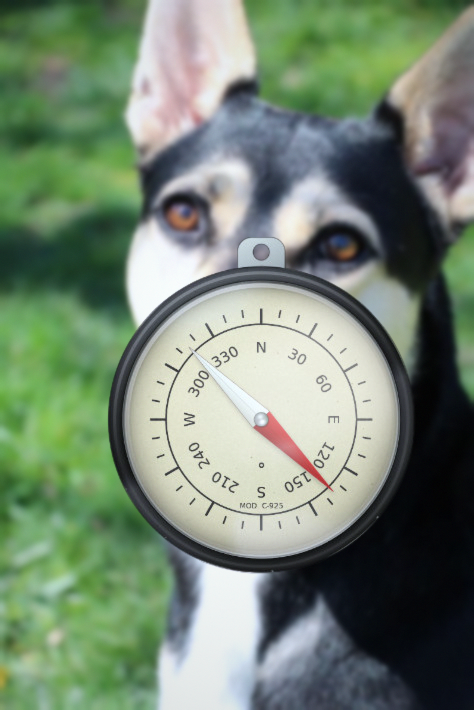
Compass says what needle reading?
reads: 135 °
